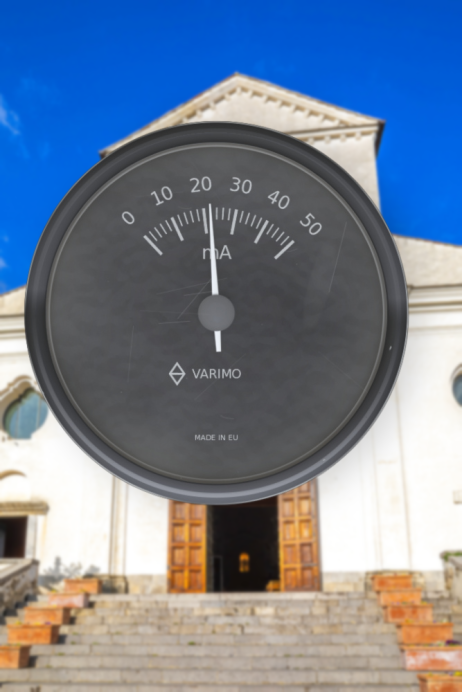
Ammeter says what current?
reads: 22 mA
